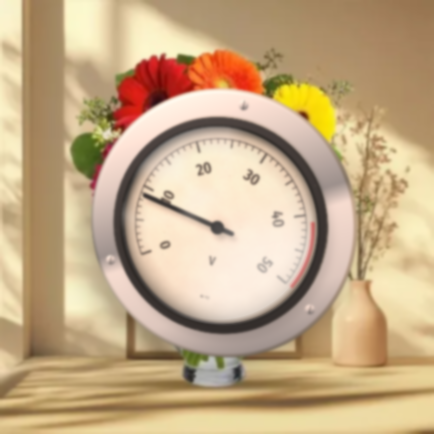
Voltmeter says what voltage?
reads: 9 V
